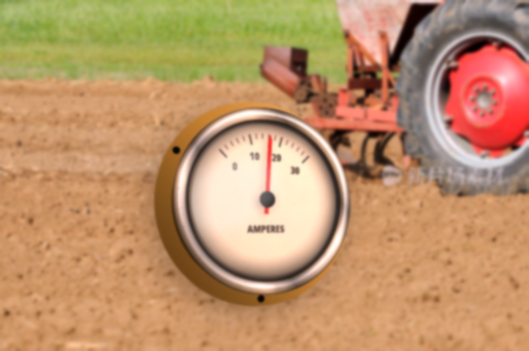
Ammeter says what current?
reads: 16 A
